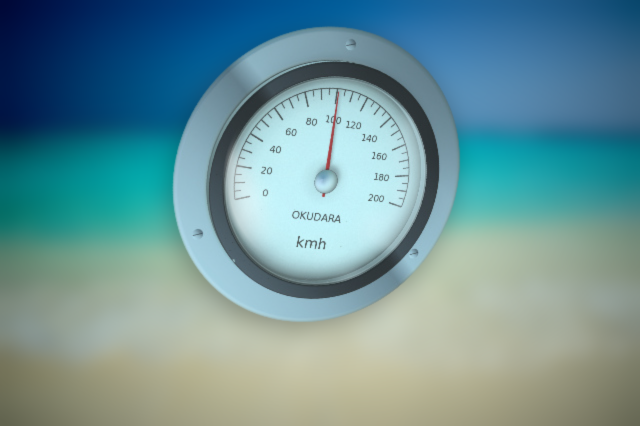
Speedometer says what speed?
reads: 100 km/h
